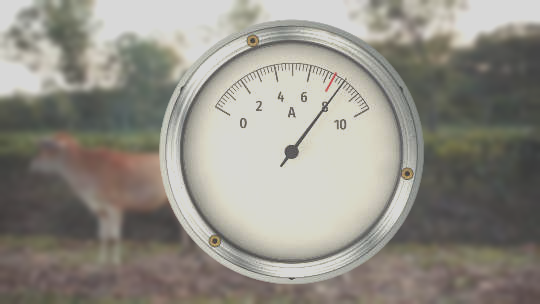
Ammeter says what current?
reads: 8 A
